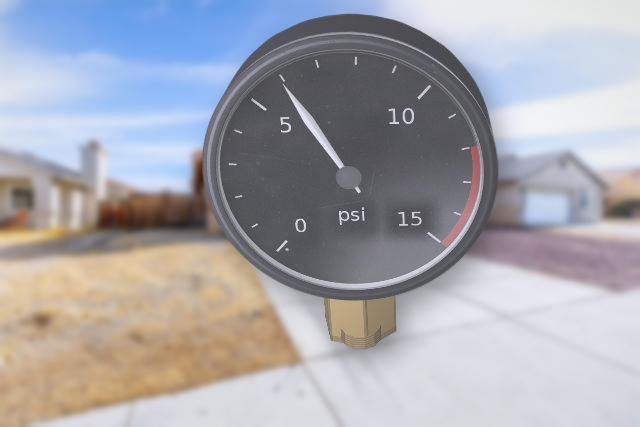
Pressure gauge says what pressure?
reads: 6 psi
